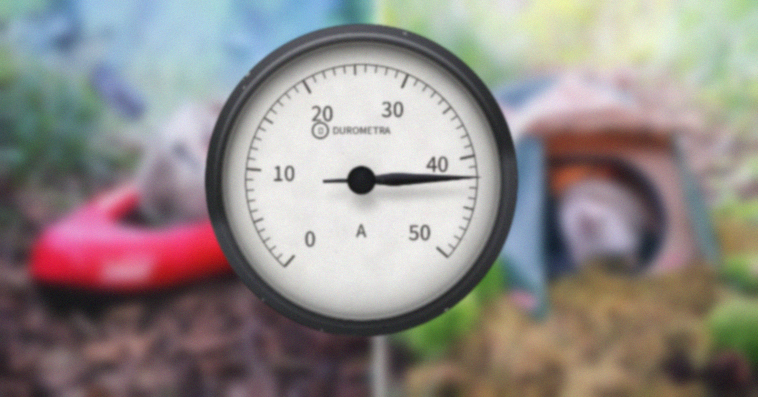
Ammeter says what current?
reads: 42 A
